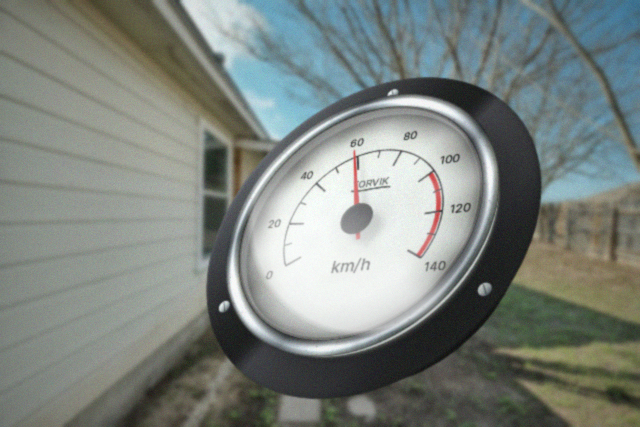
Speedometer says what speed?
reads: 60 km/h
